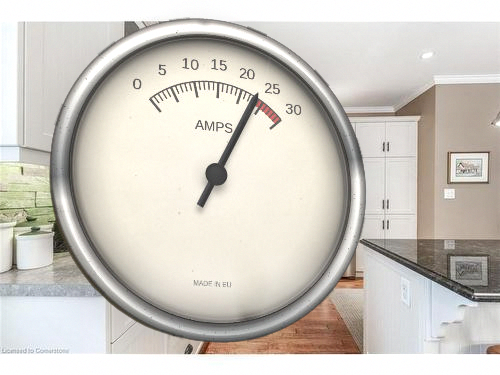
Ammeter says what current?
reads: 23 A
